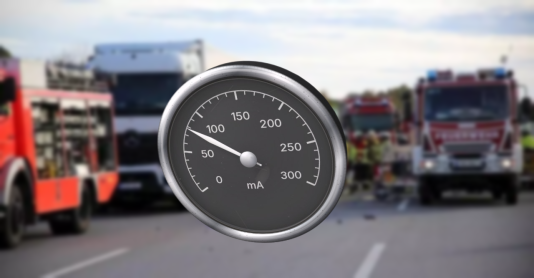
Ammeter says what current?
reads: 80 mA
